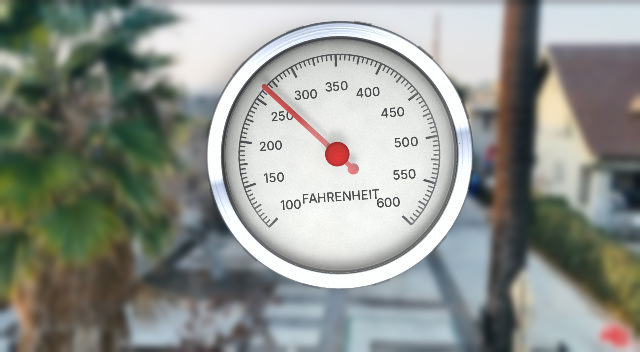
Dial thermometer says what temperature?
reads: 265 °F
